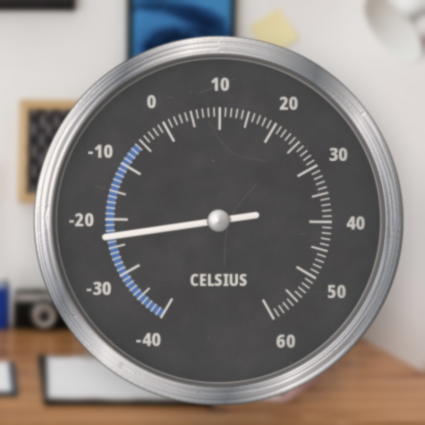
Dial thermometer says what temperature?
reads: -23 °C
